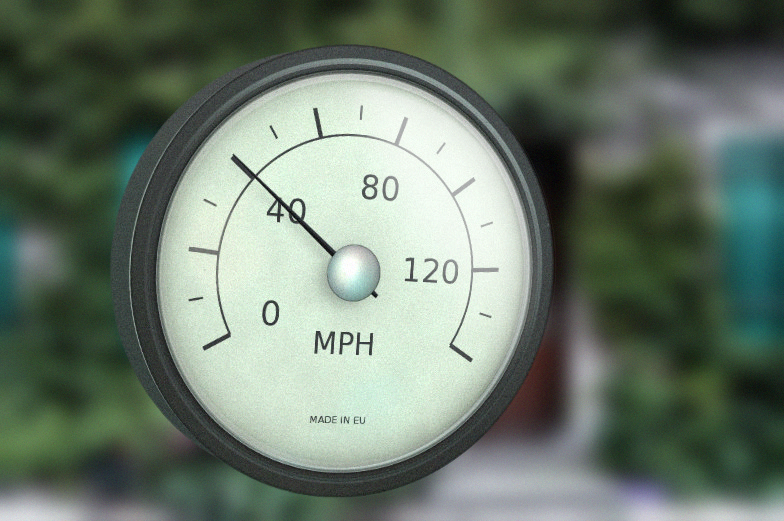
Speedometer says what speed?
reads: 40 mph
